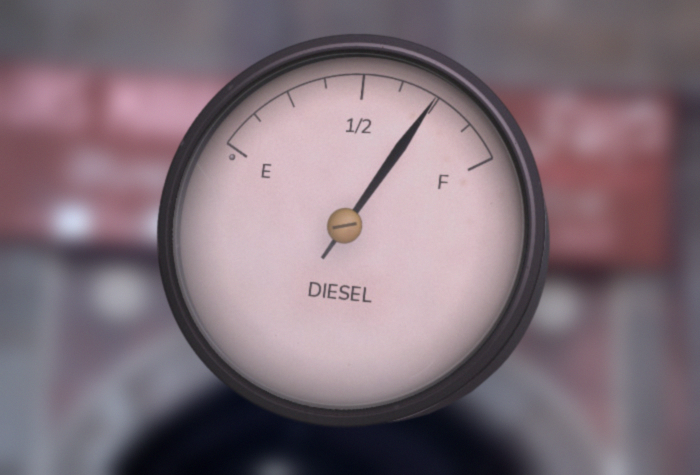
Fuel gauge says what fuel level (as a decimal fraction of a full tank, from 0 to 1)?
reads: 0.75
